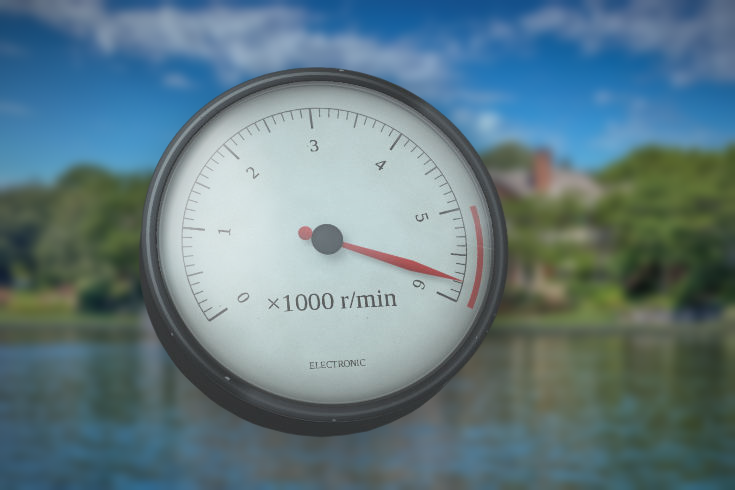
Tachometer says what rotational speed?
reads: 5800 rpm
